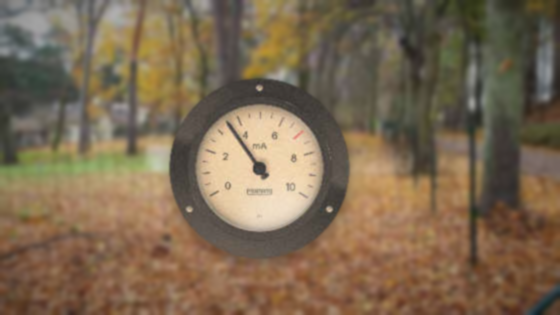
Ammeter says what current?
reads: 3.5 mA
